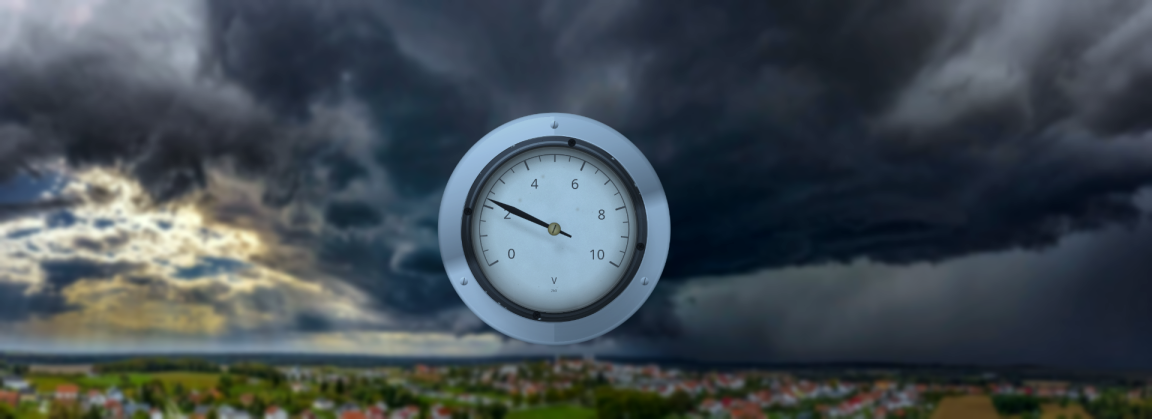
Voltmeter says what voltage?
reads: 2.25 V
